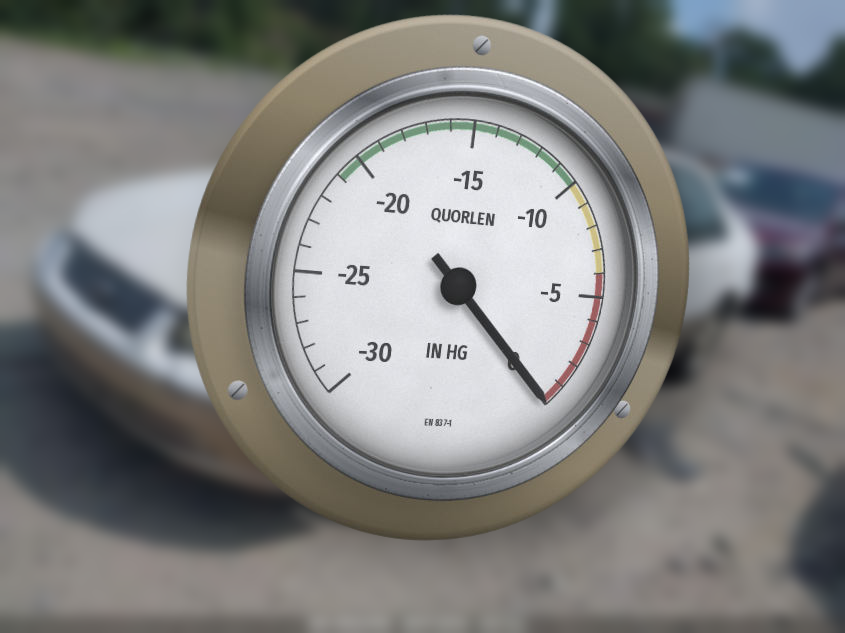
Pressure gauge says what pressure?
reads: 0 inHg
